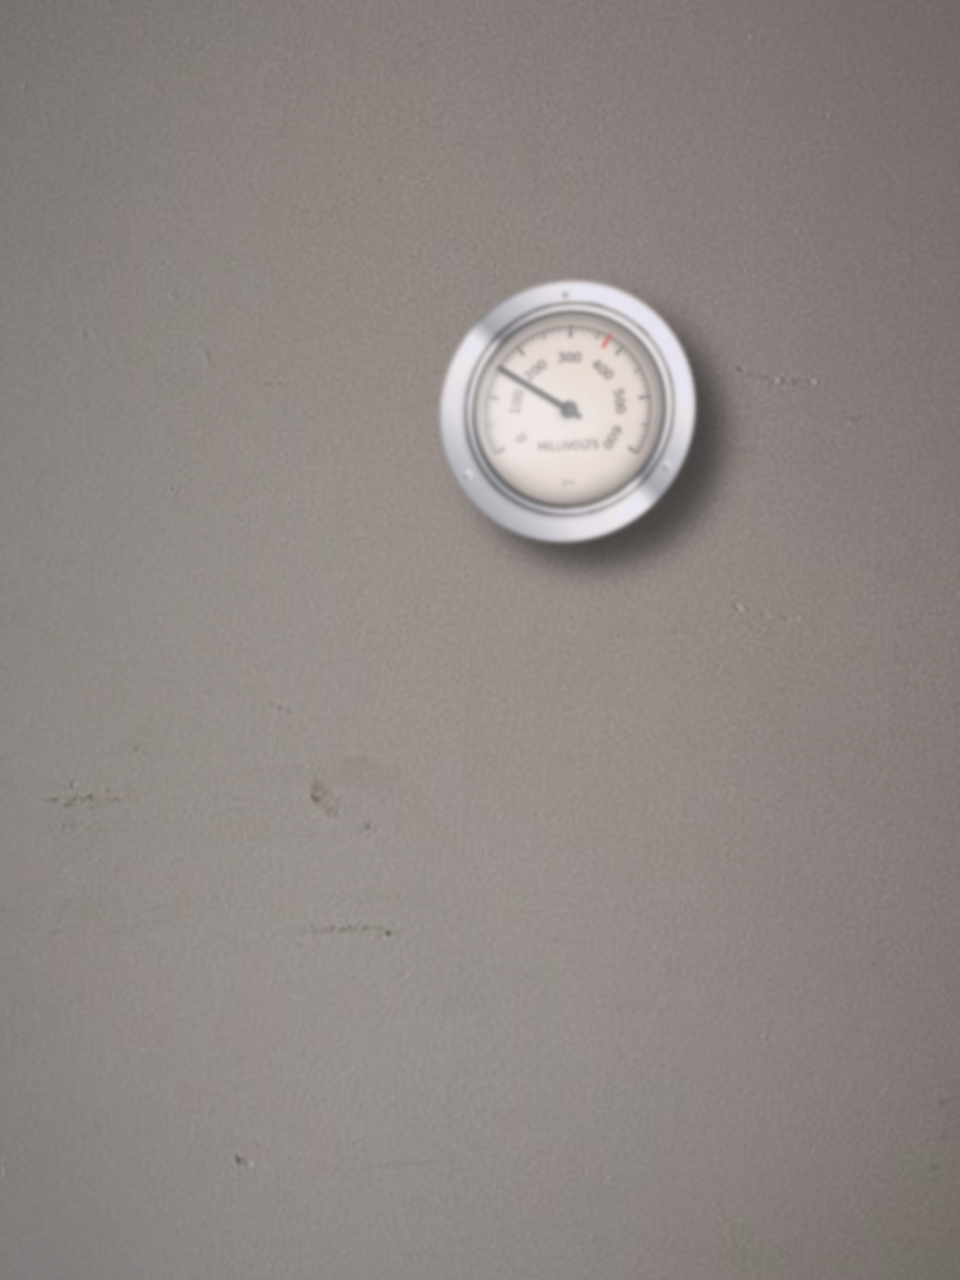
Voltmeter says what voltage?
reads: 150 mV
